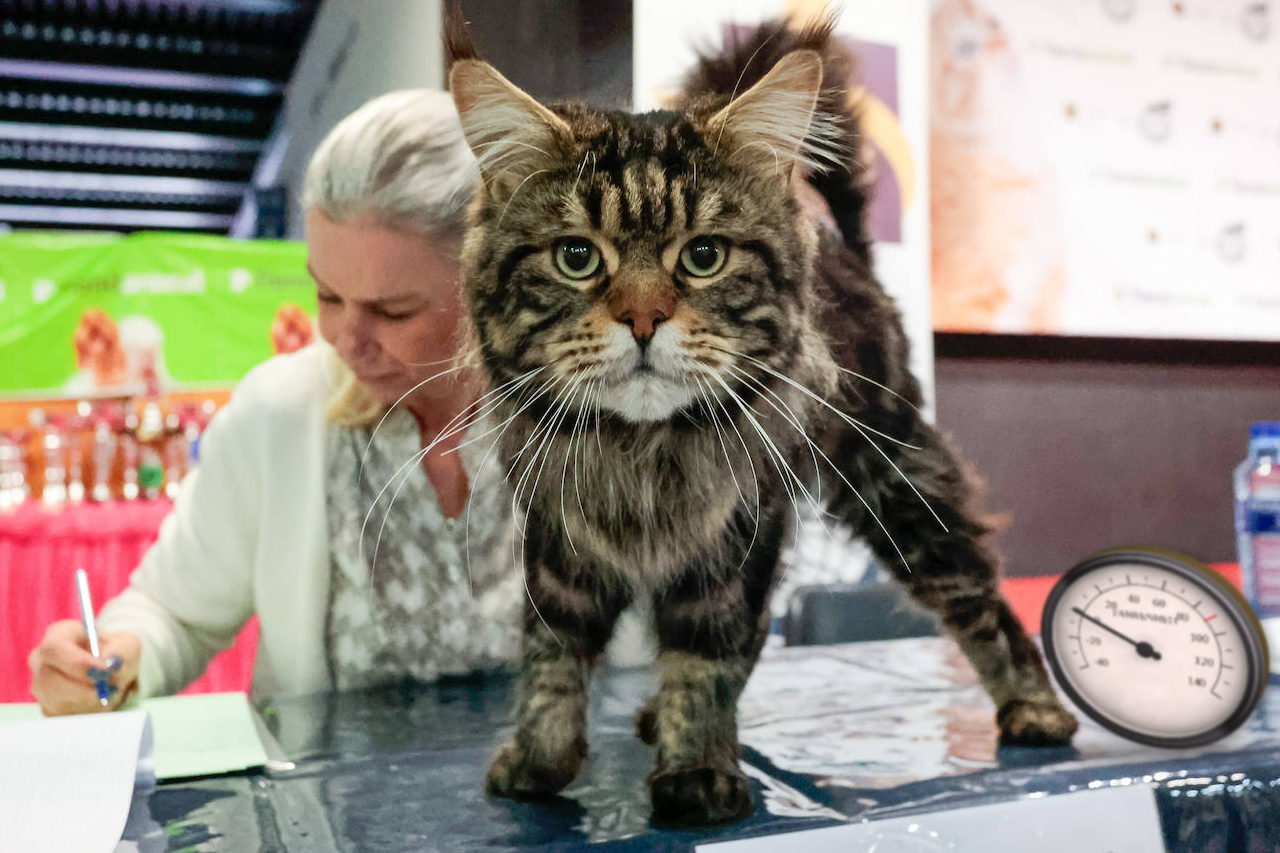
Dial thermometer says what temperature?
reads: 0 °F
